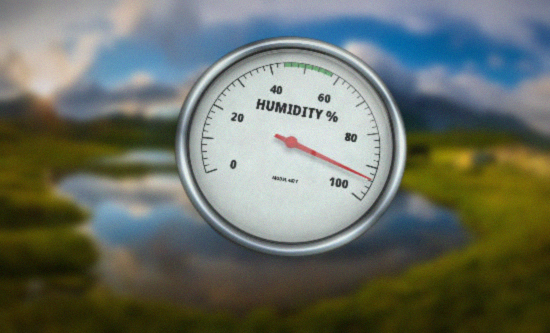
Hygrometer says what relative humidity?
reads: 94 %
